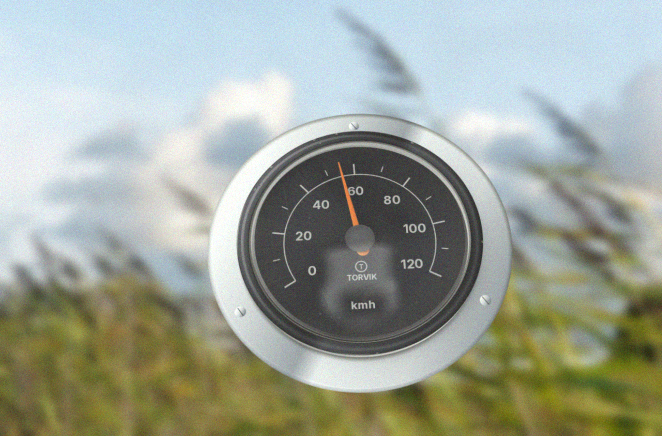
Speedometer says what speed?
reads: 55 km/h
